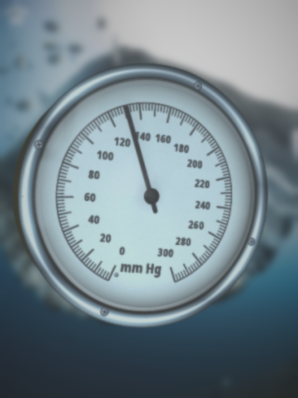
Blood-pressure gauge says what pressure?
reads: 130 mmHg
